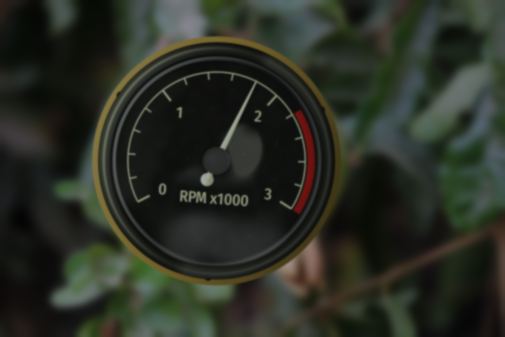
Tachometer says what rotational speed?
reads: 1800 rpm
